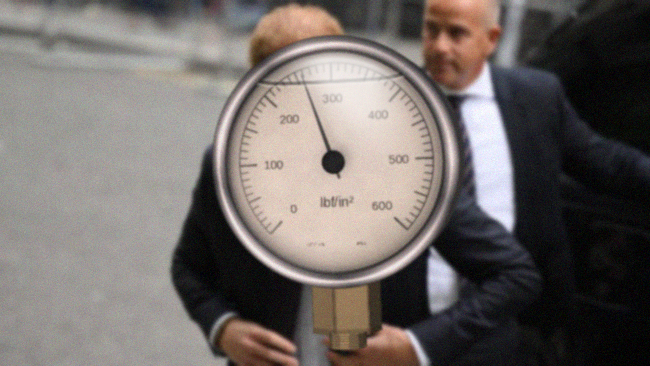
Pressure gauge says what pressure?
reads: 260 psi
